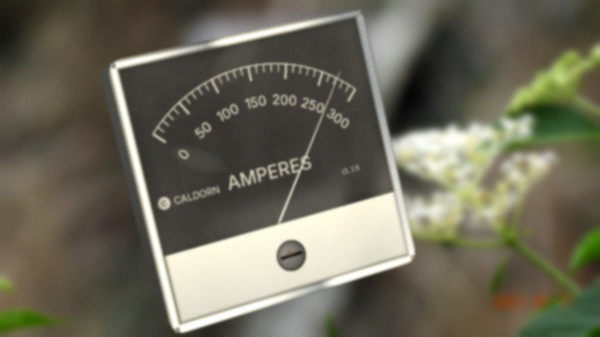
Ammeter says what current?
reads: 270 A
